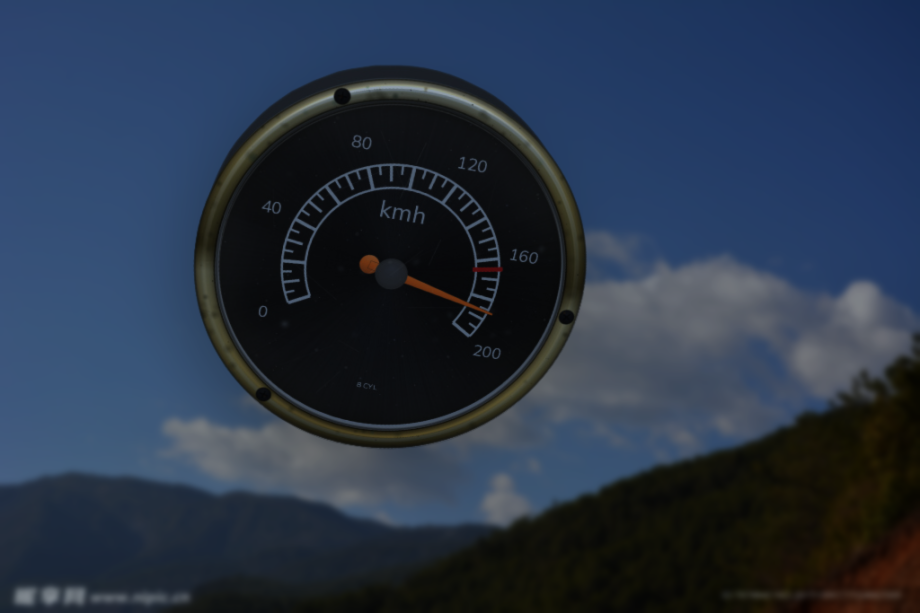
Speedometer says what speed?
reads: 185 km/h
